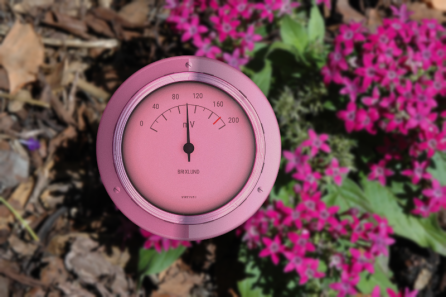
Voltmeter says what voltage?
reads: 100 mV
